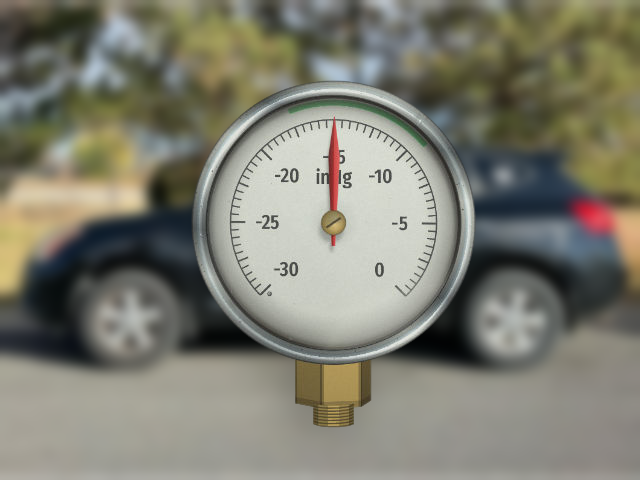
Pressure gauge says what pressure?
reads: -15 inHg
